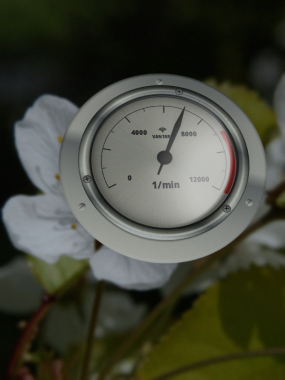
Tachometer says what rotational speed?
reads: 7000 rpm
